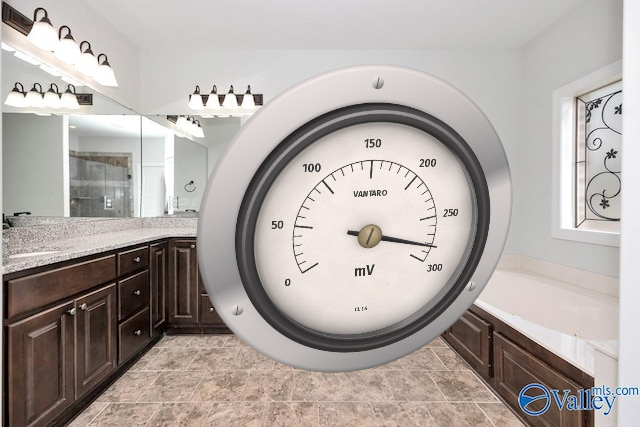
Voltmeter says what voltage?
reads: 280 mV
